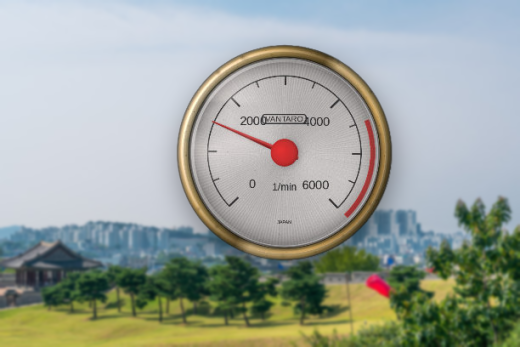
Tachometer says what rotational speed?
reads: 1500 rpm
